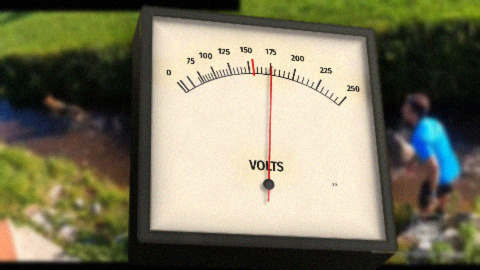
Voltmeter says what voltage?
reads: 175 V
